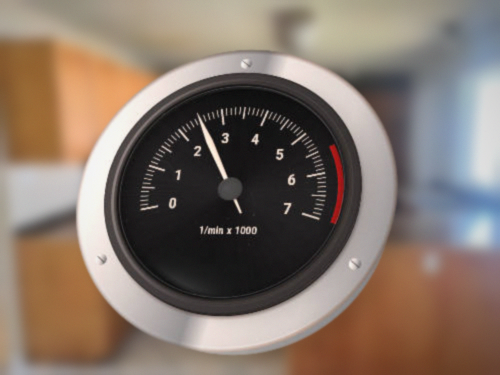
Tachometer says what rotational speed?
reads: 2500 rpm
